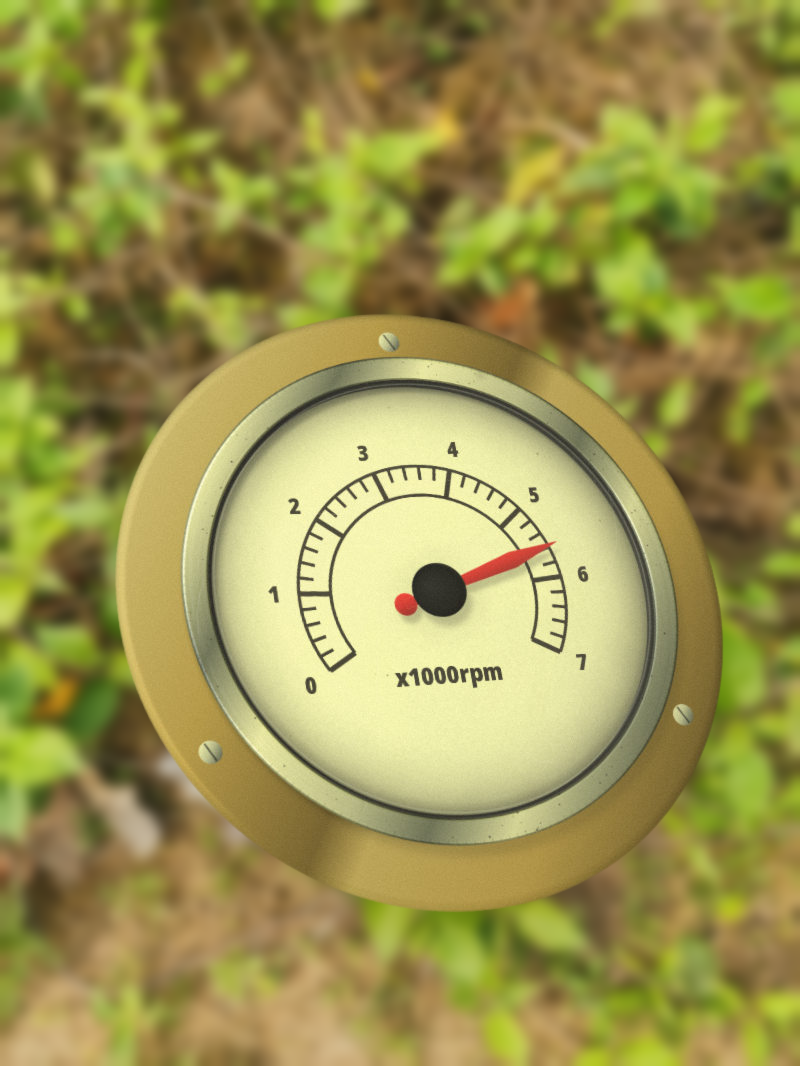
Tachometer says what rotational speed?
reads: 5600 rpm
